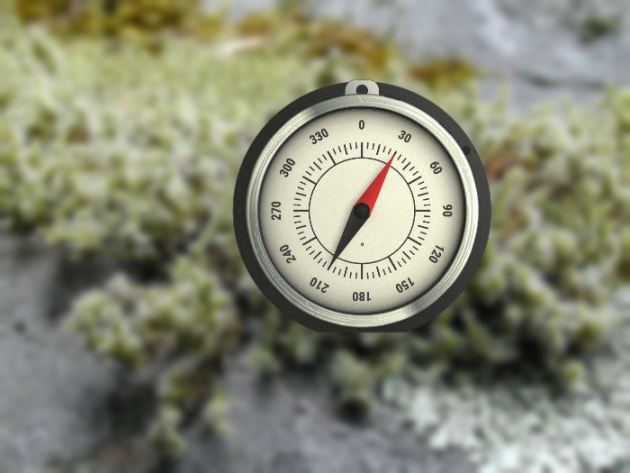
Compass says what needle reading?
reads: 30 °
